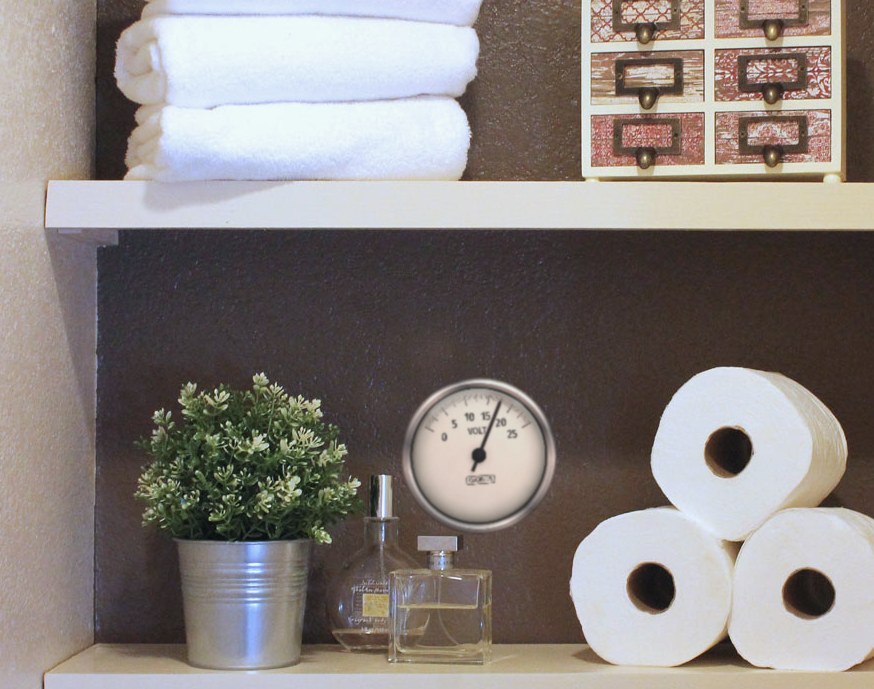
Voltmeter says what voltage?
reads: 17.5 V
